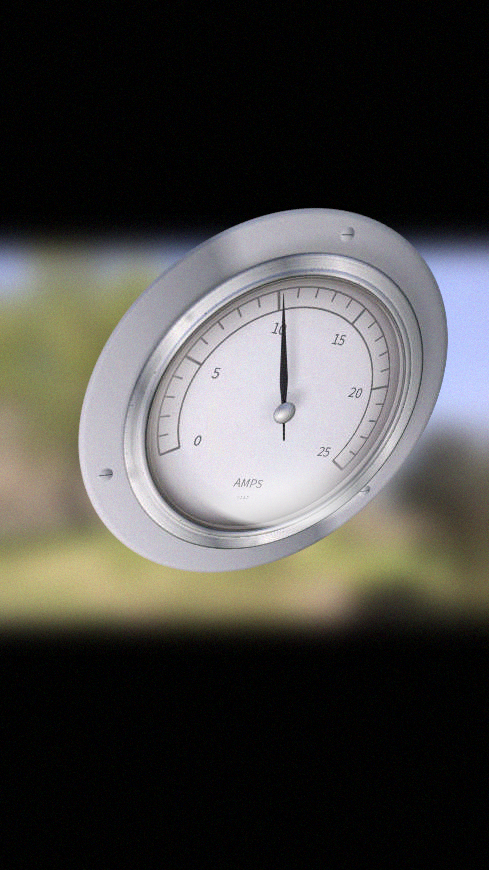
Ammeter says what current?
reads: 10 A
